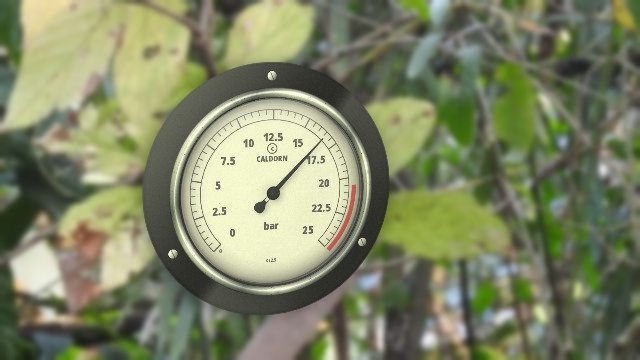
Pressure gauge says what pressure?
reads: 16.5 bar
